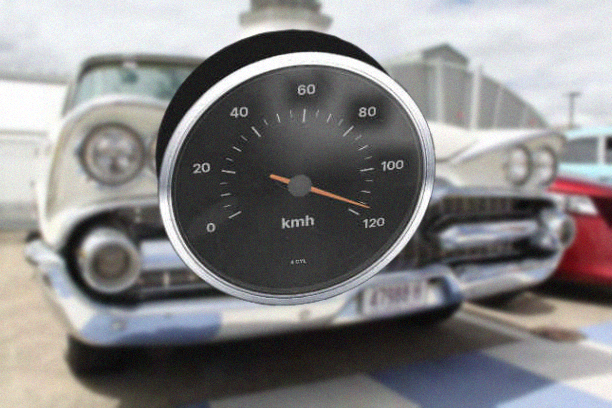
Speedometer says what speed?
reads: 115 km/h
